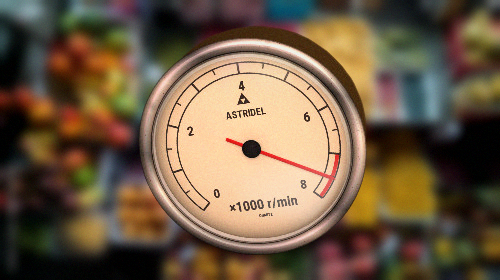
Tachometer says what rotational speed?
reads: 7500 rpm
